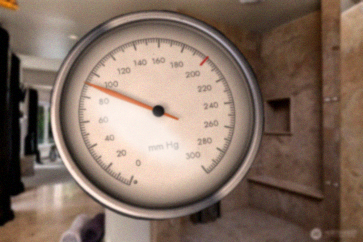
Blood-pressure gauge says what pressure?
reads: 90 mmHg
